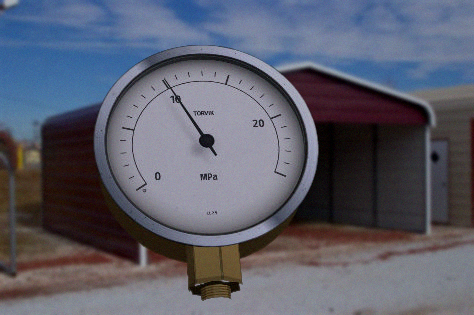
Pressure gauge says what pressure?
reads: 10 MPa
